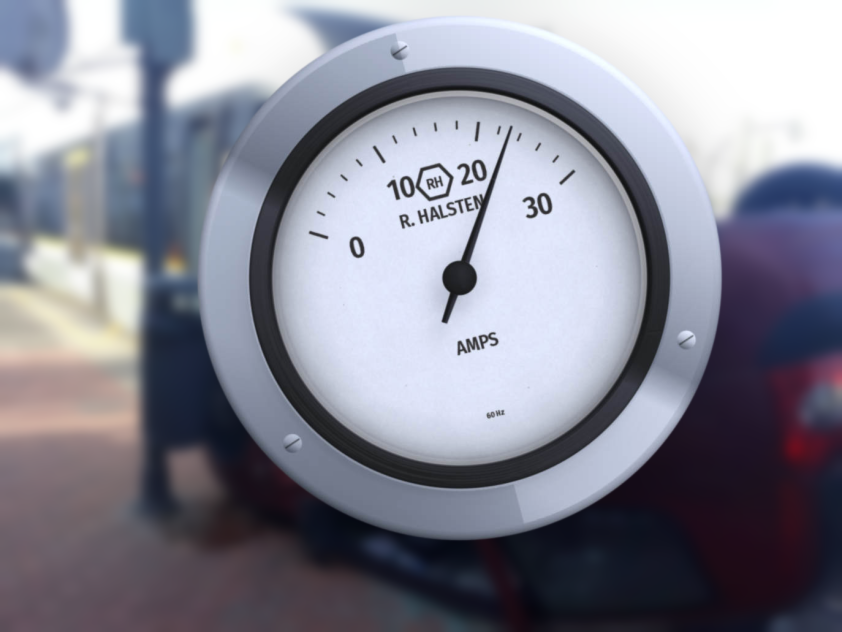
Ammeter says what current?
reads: 23 A
